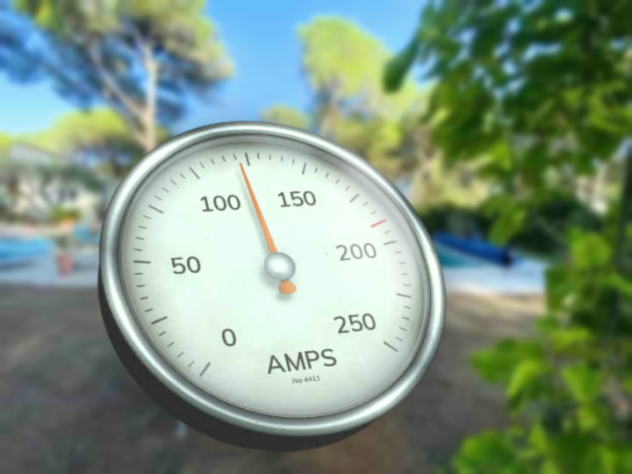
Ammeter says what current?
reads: 120 A
